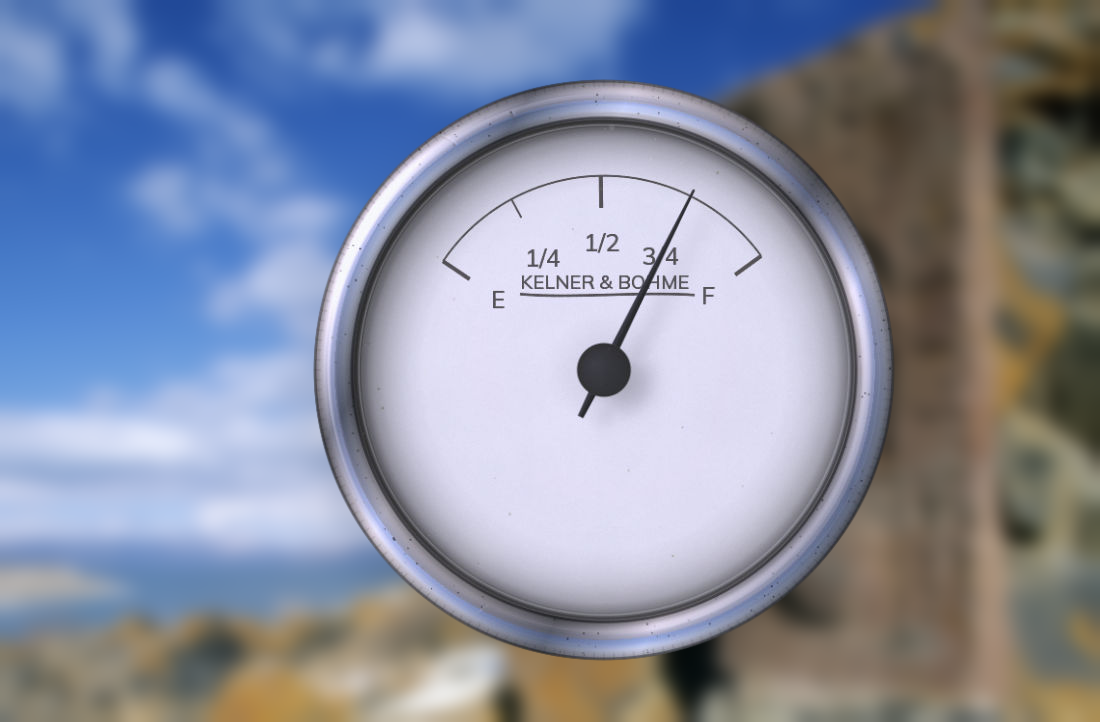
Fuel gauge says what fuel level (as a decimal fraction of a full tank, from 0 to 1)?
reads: 0.75
